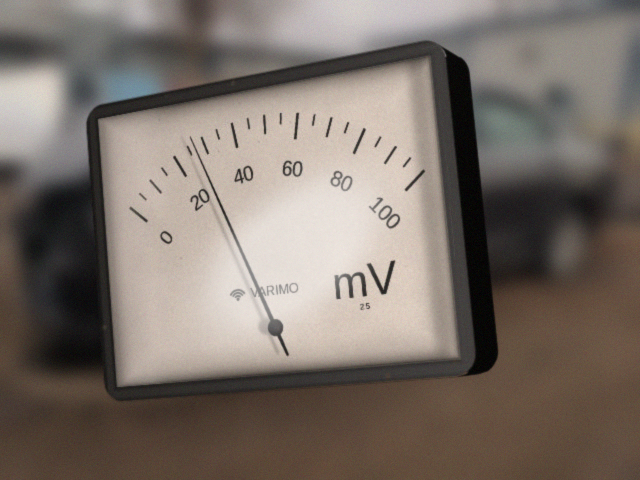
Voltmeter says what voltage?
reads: 27.5 mV
